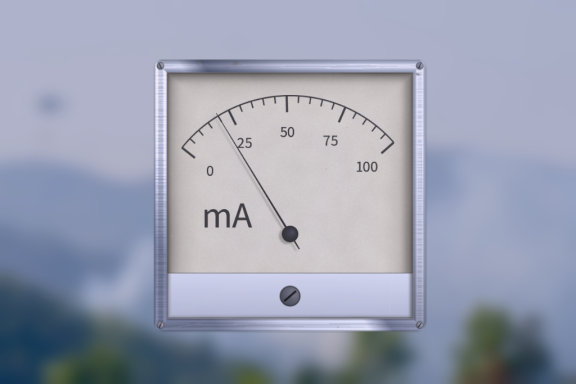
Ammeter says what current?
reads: 20 mA
